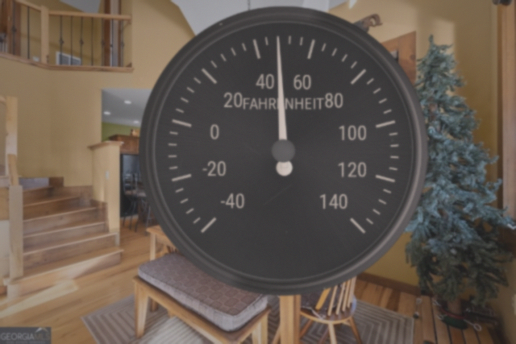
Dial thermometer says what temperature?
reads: 48 °F
